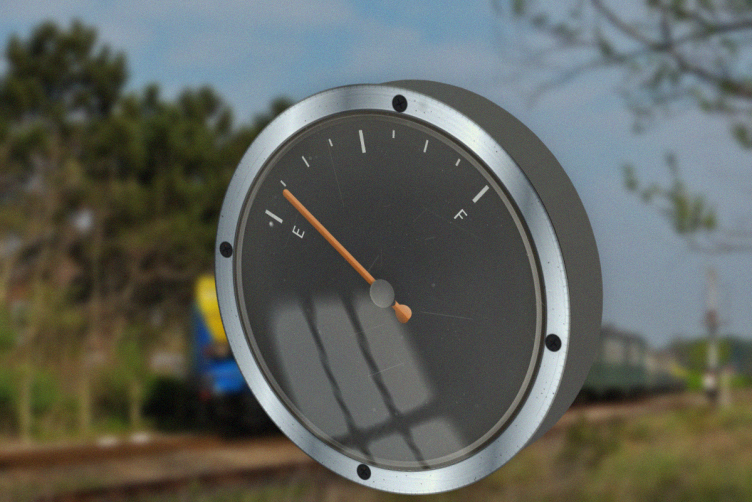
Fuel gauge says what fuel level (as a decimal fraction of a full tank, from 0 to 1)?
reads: 0.125
